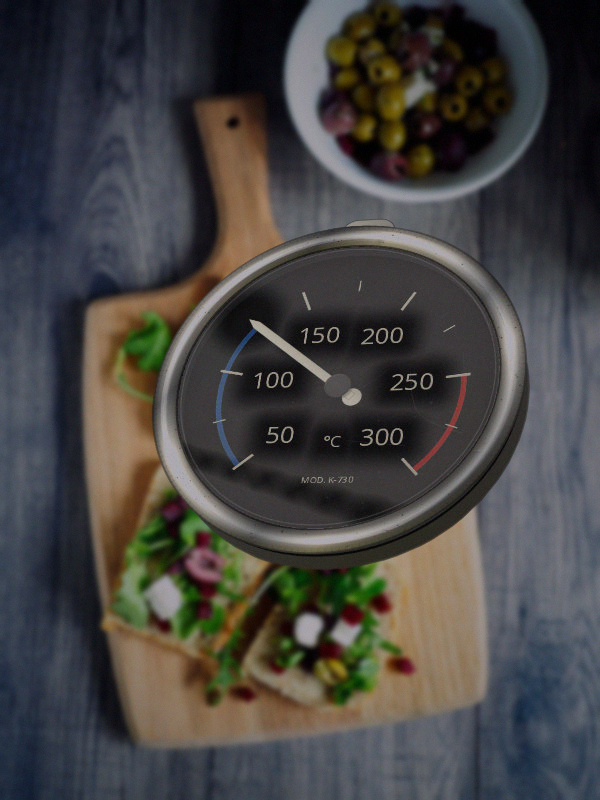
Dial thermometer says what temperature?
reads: 125 °C
